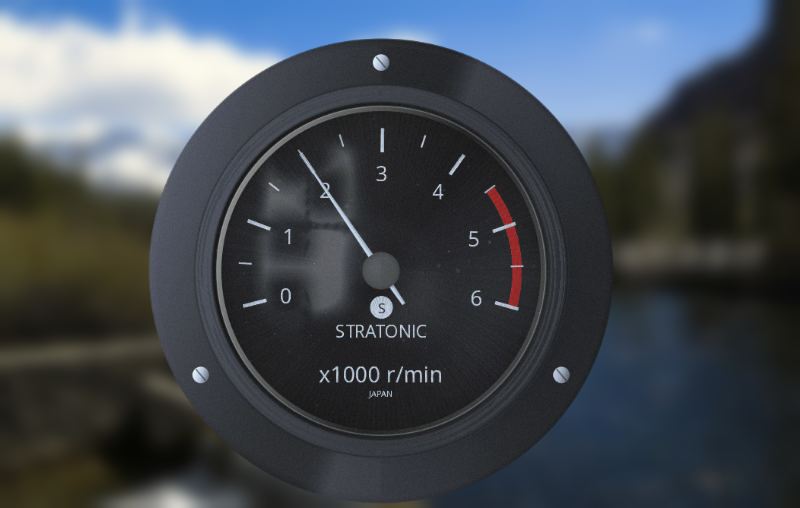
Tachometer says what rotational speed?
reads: 2000 rpm
